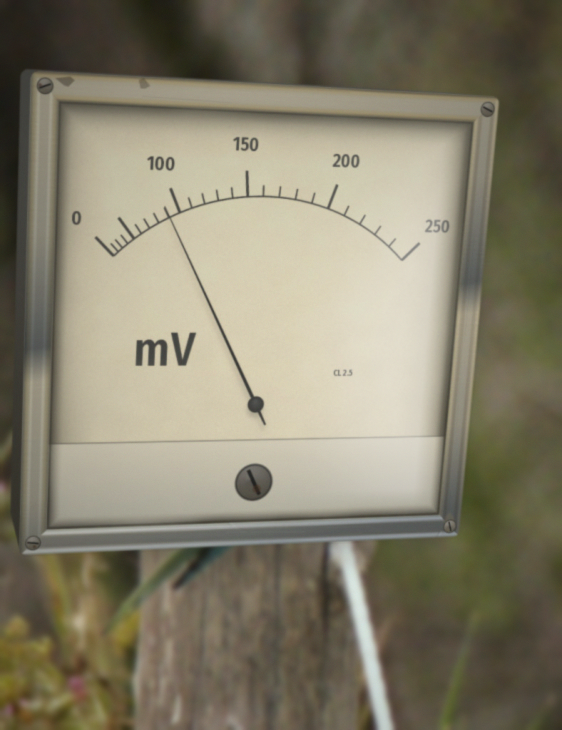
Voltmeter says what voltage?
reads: 90 mV
